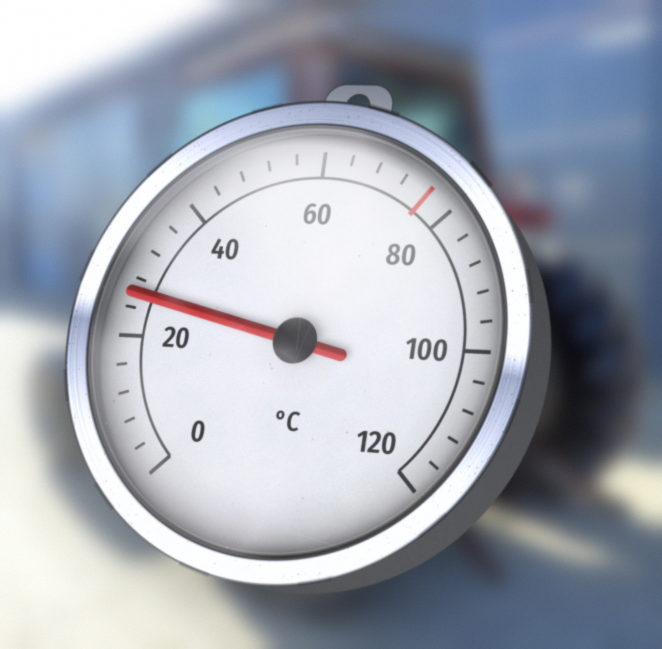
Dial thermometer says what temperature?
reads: 26 °C
